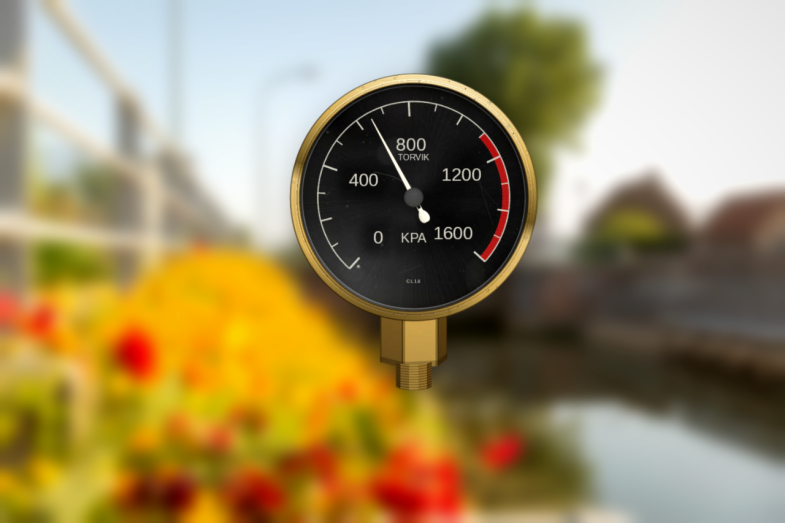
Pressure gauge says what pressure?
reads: 650 kPa
